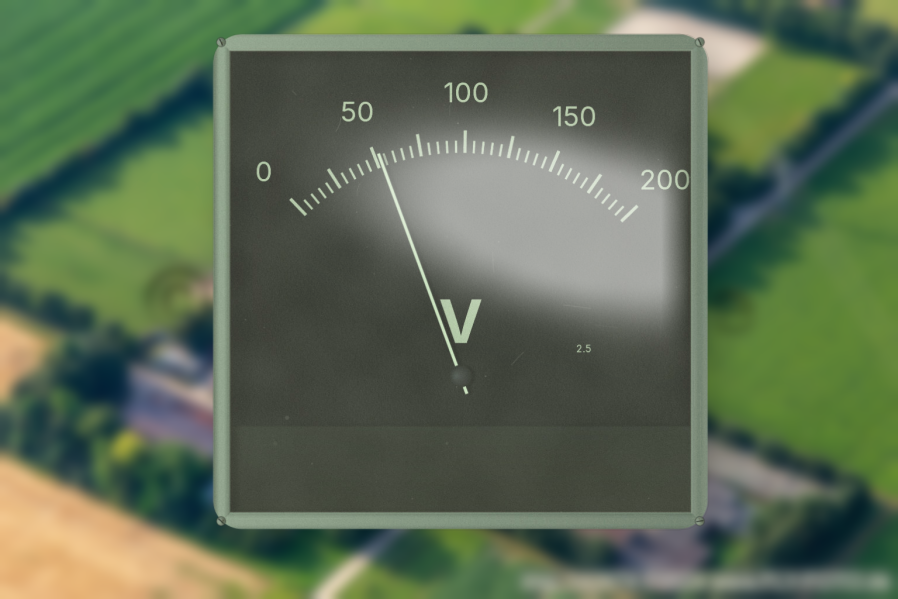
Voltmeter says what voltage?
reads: 52.5 V
